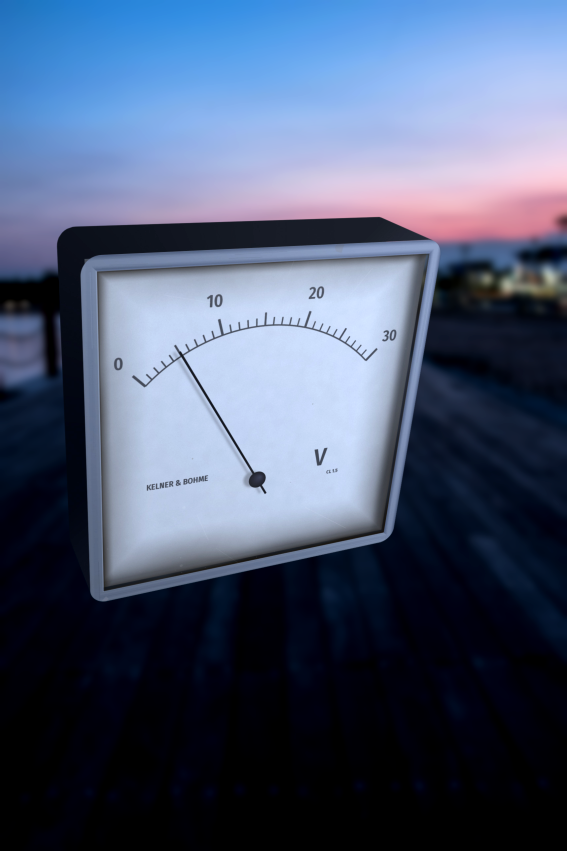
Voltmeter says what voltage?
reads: 5 V
